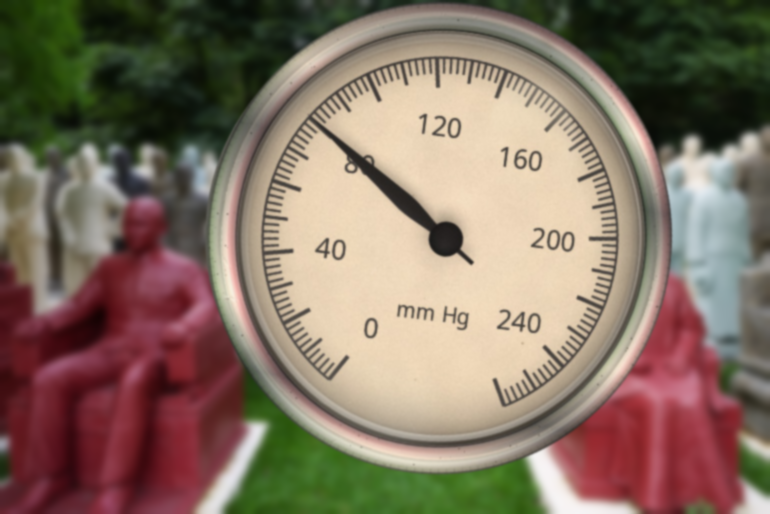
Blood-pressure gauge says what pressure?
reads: 80 mmHg
